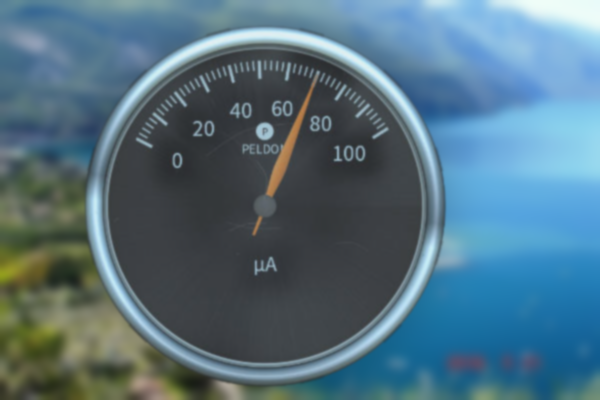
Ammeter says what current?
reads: 70 µA
